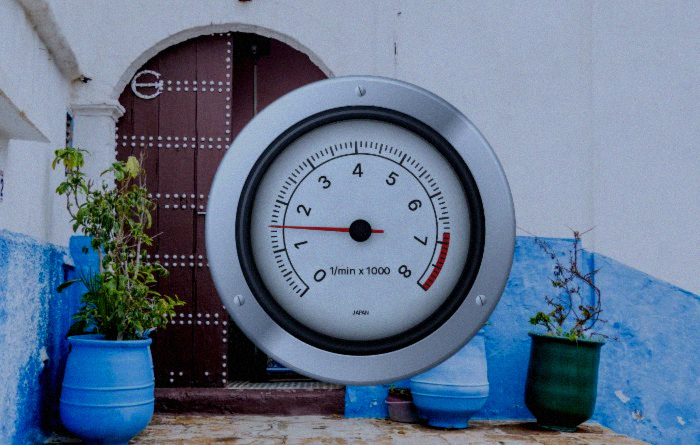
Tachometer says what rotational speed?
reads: 1500 rpm
